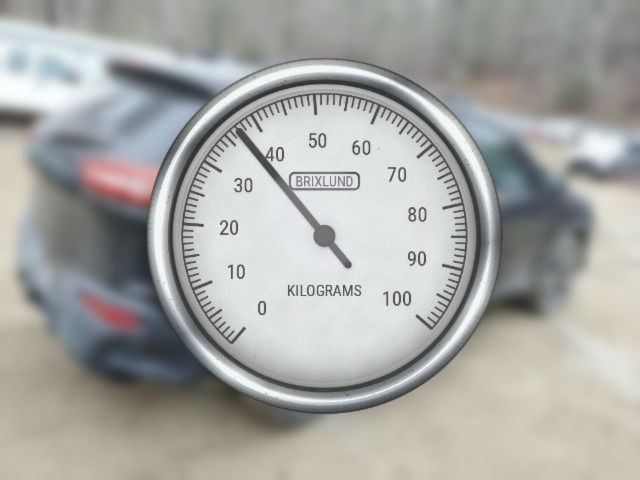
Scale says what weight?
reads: 37 kg
